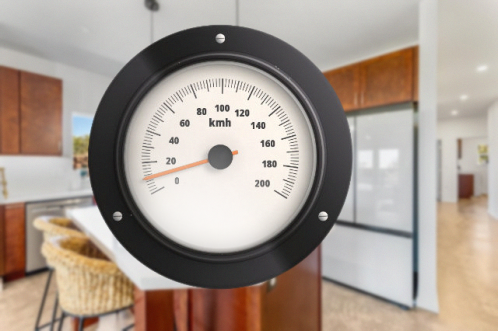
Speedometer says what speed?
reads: 10 km/h
